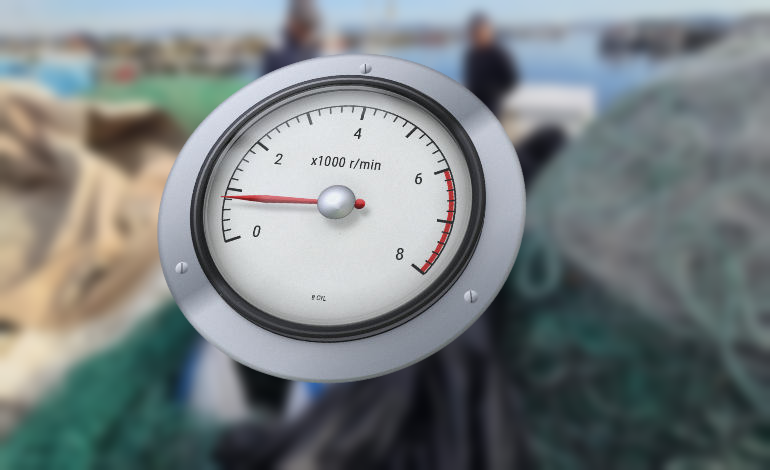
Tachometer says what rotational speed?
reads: 800 rpm
